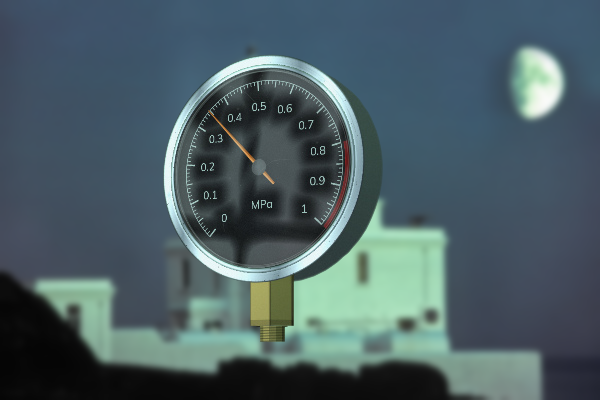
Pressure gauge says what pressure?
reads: 0.35 MPa
